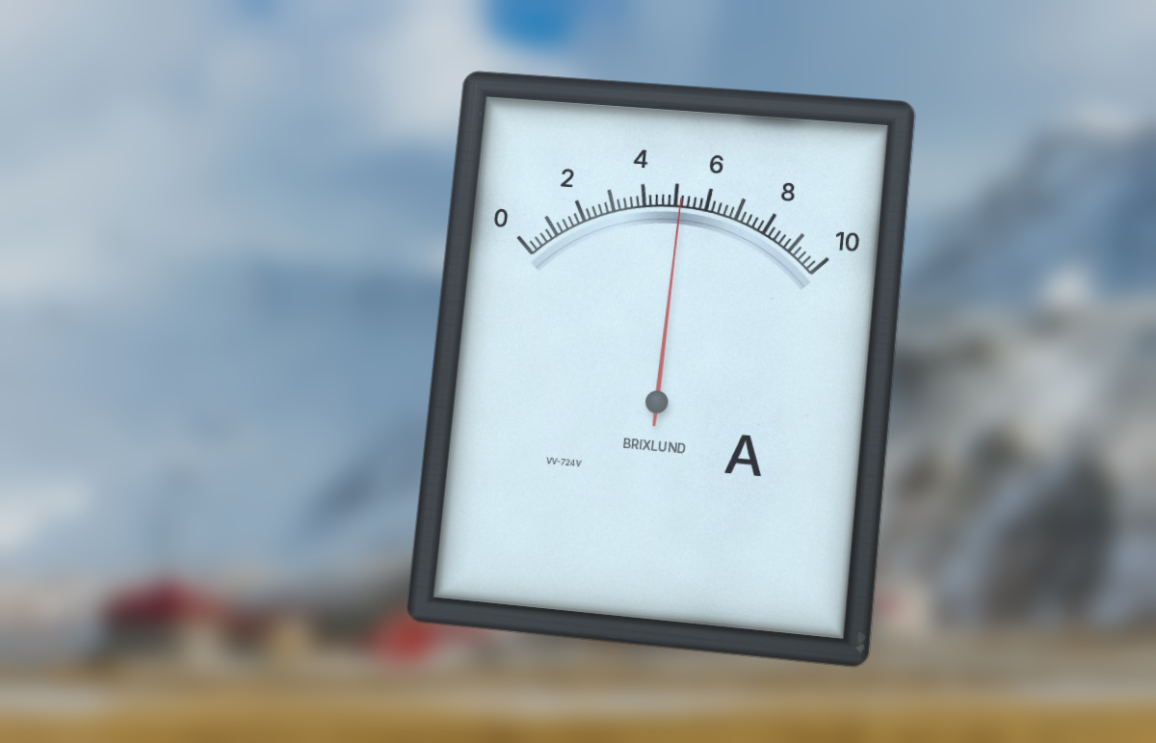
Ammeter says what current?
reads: 5.2 A
